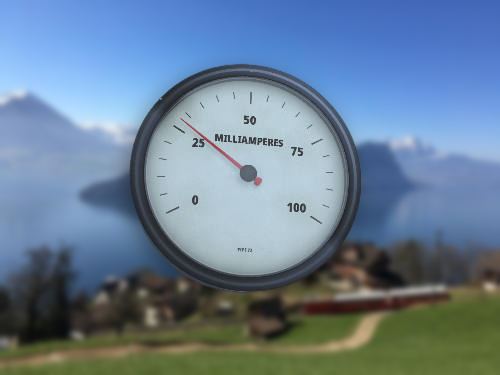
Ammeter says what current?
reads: 27.5 mA
